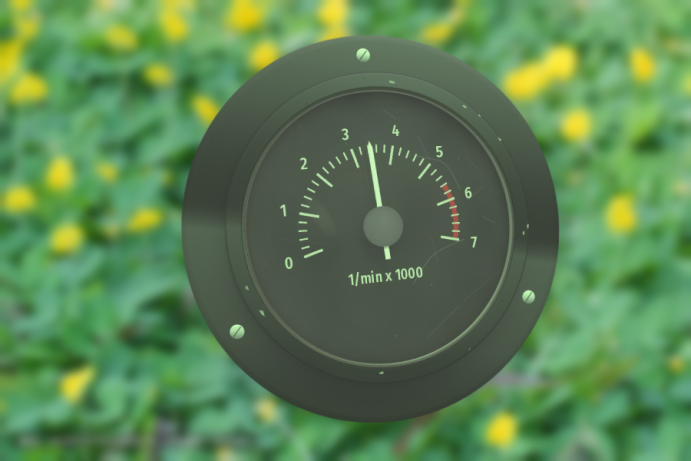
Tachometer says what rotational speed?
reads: 3400 rpm
